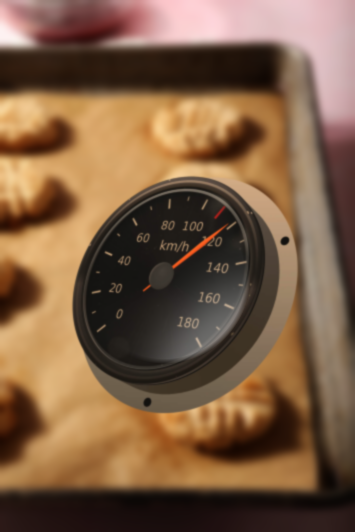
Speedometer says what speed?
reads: 120 km/h
